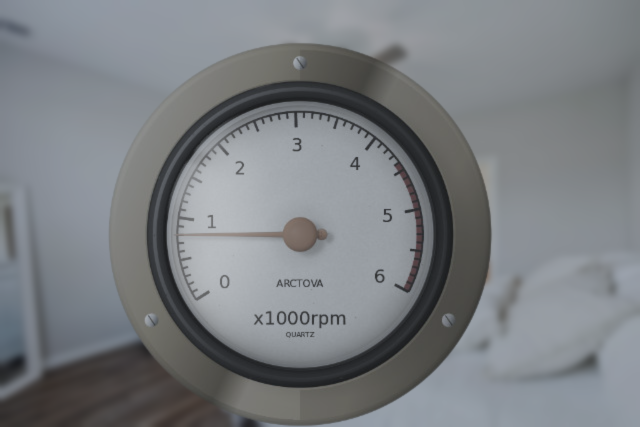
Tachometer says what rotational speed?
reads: 800 rpm
